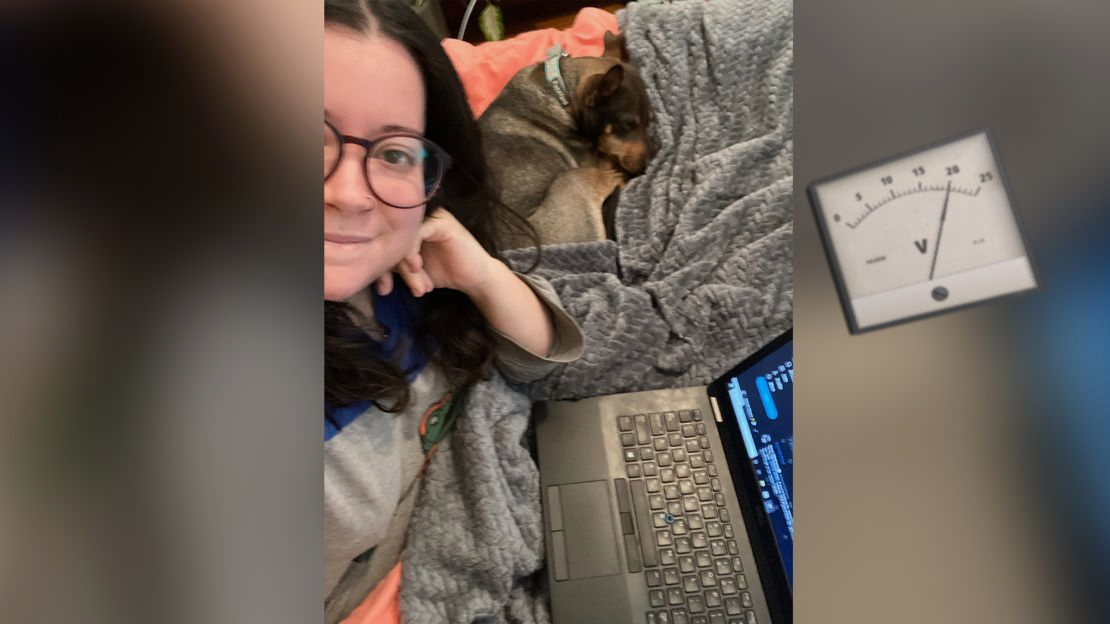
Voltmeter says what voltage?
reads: 20 V
